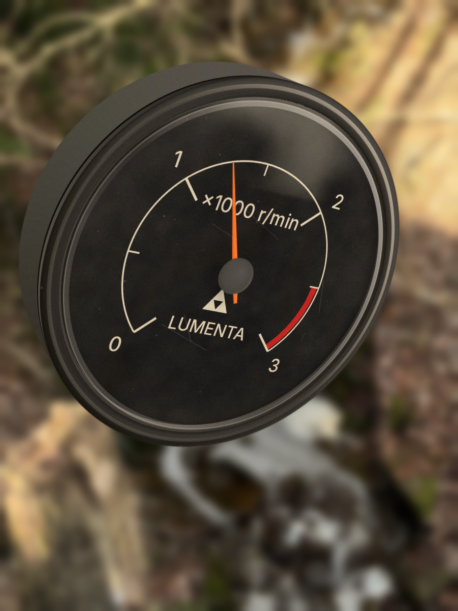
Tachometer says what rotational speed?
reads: 1250 rpm
